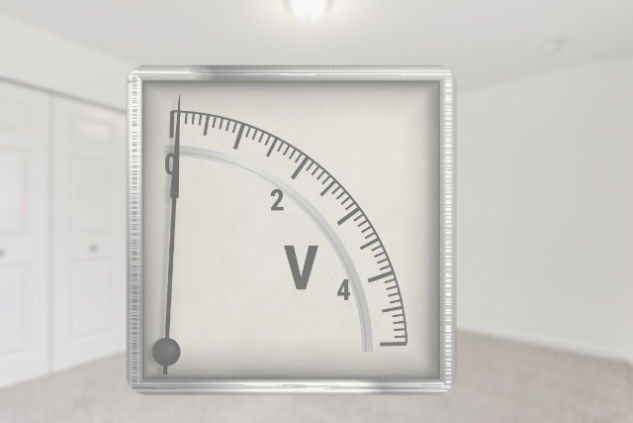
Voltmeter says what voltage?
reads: 0.1 V
